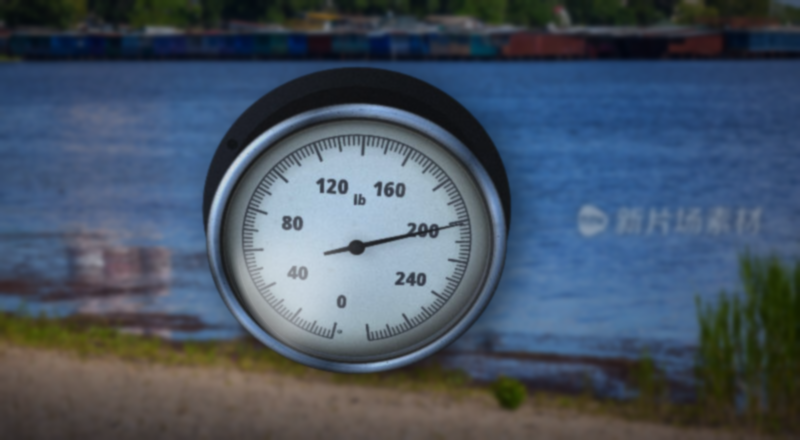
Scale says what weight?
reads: 200 lb
